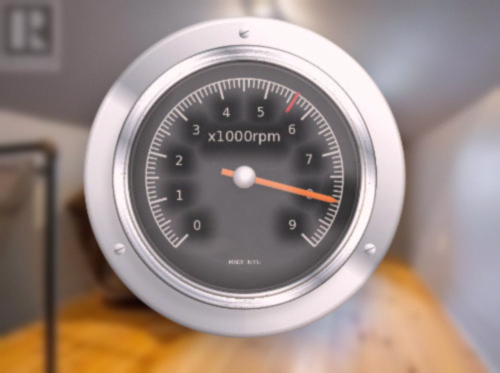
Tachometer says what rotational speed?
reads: 8000 rpm
